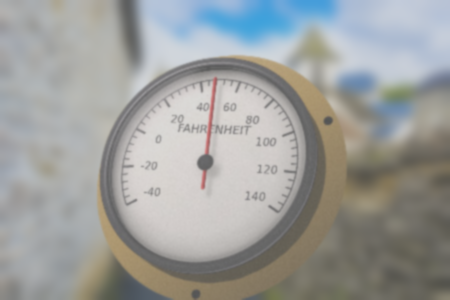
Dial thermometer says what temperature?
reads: 48 °F
